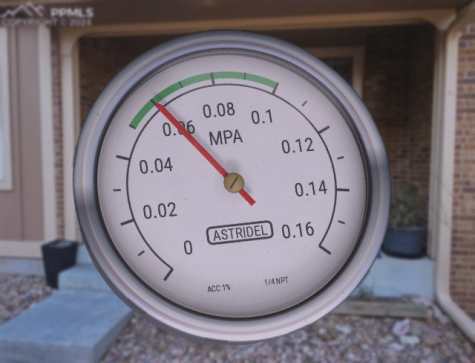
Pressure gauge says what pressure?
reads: 0.06 MPa
